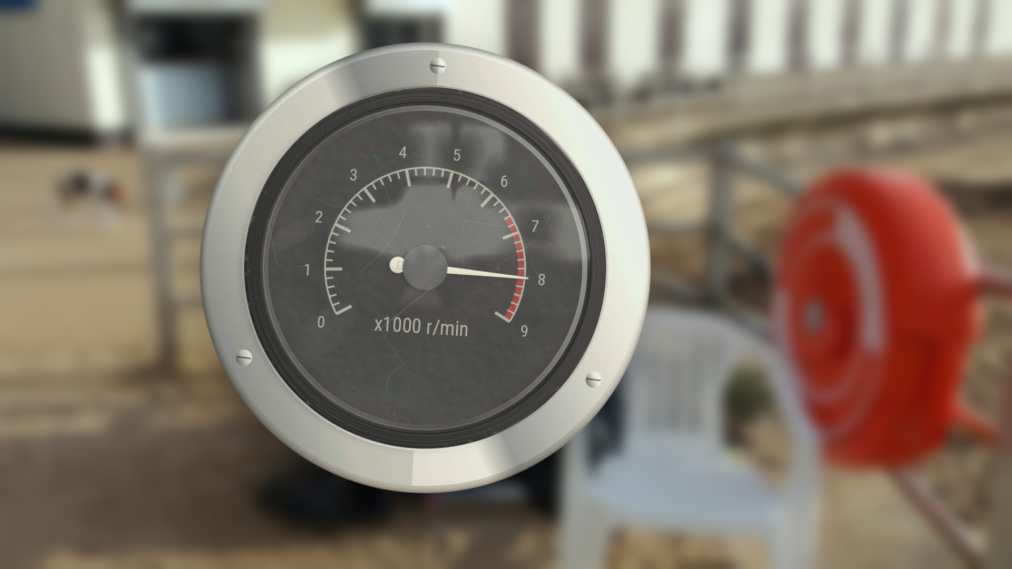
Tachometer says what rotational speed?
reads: 8000 rpm
